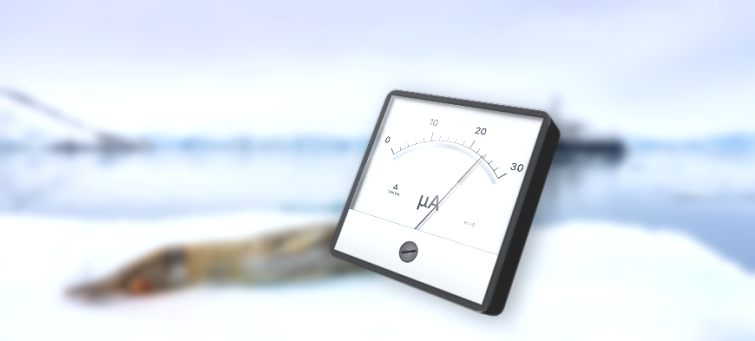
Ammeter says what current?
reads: 24 µA
